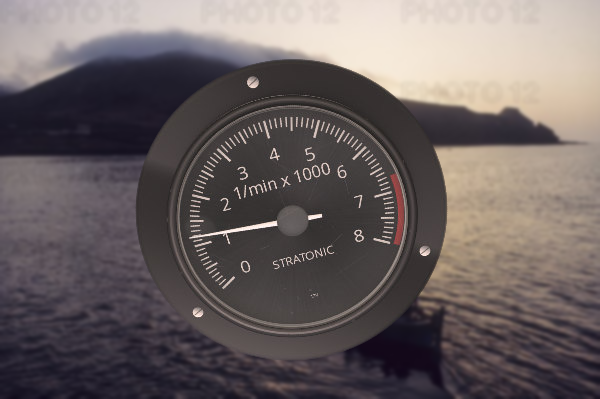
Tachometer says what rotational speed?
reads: 1200 rpm
